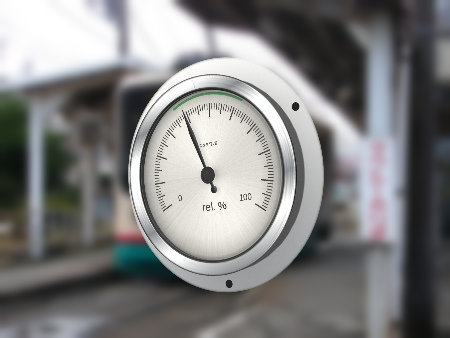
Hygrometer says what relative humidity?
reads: 40 %
